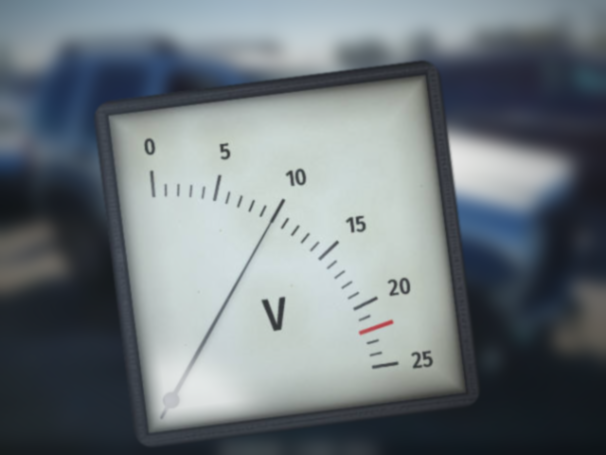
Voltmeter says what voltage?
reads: 10 V
